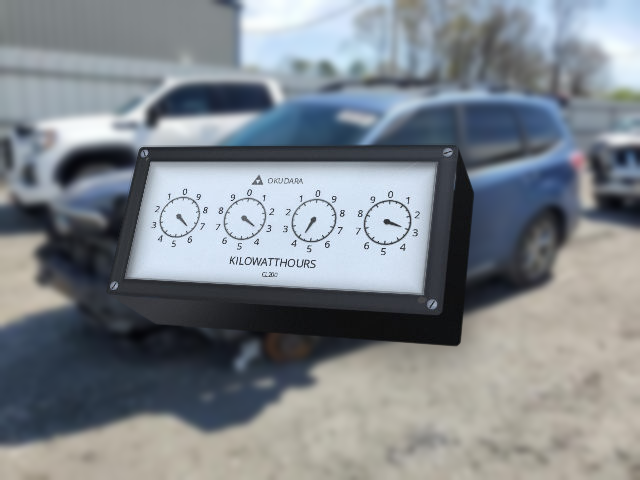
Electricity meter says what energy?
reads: 6343 kWh
